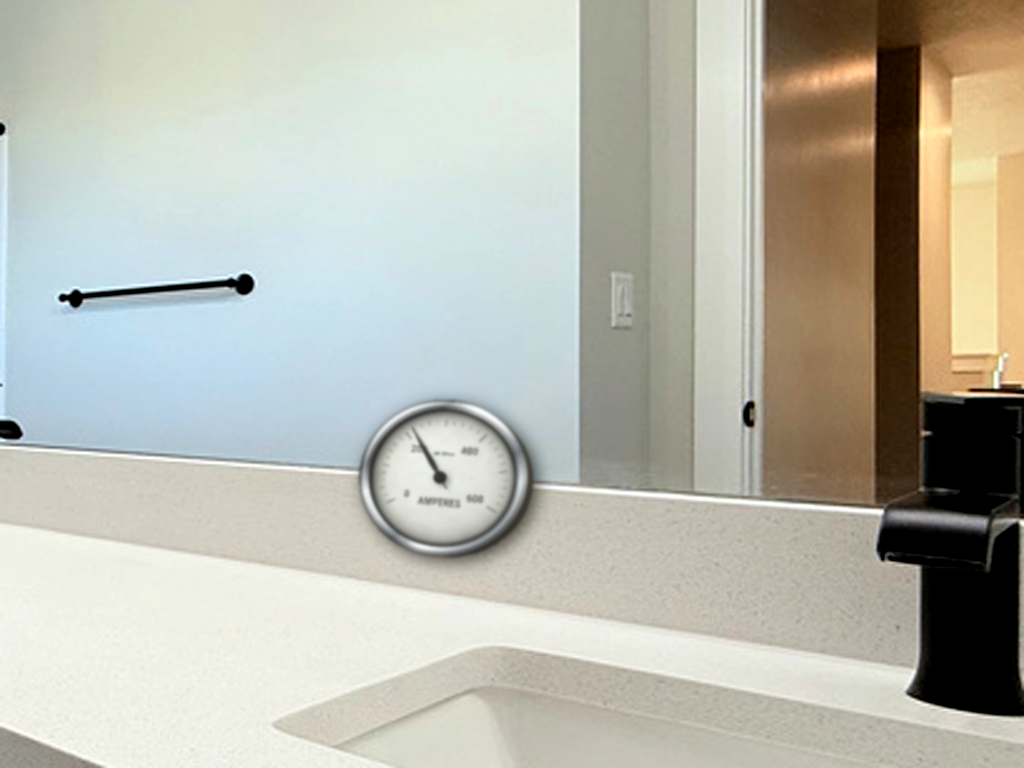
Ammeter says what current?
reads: 220 A
